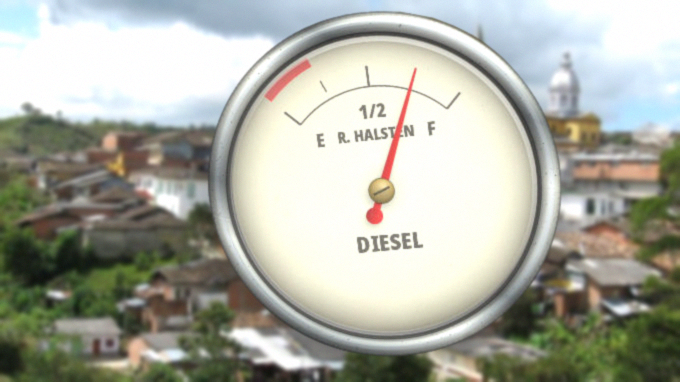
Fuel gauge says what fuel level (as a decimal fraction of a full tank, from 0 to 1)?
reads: 0.75
